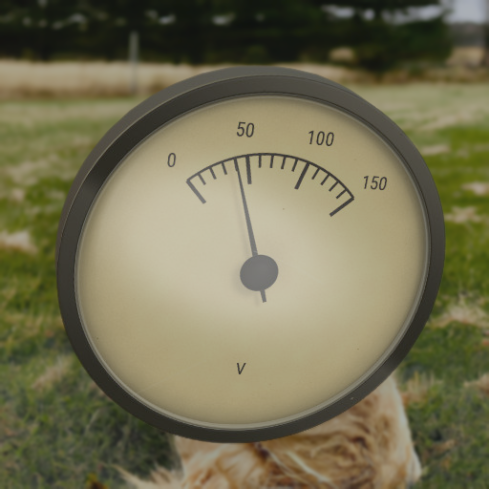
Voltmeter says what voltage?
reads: 40 V
